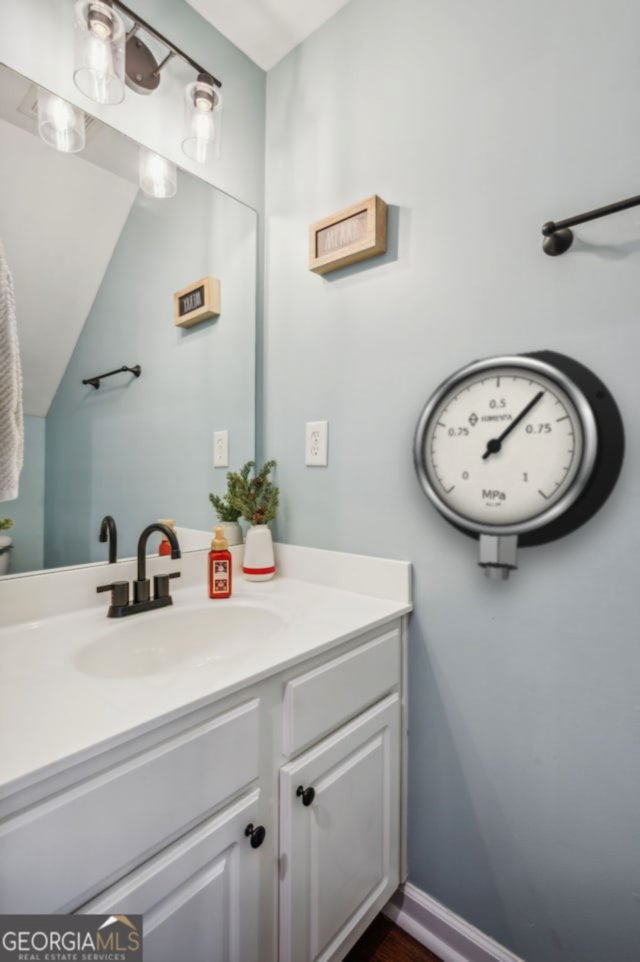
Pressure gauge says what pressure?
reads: 0.65 MPa
